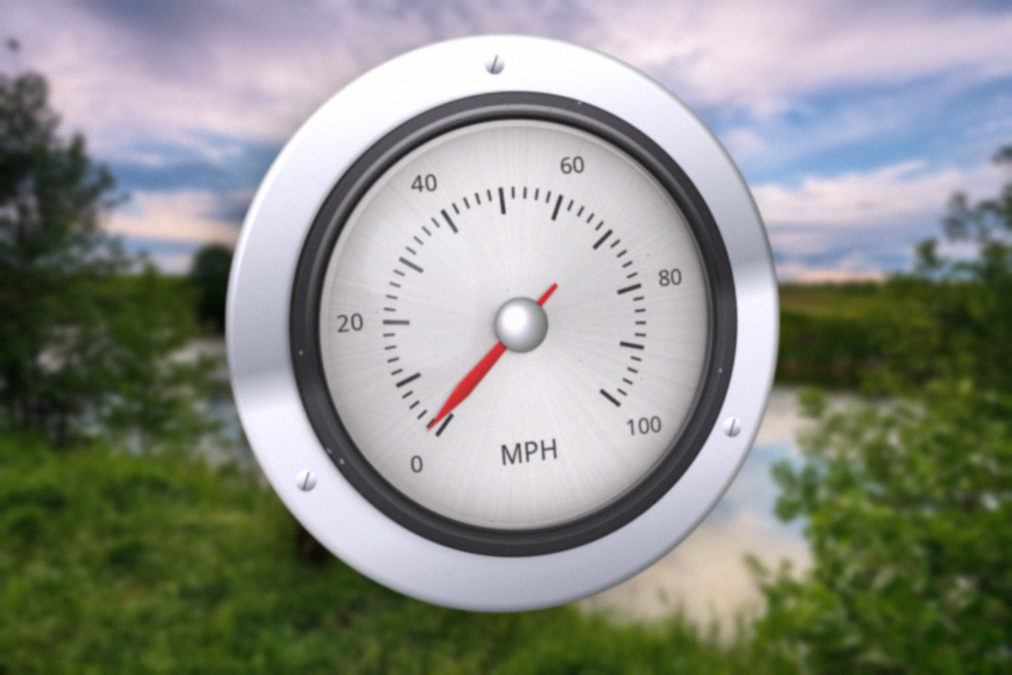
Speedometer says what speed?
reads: 2 mph
